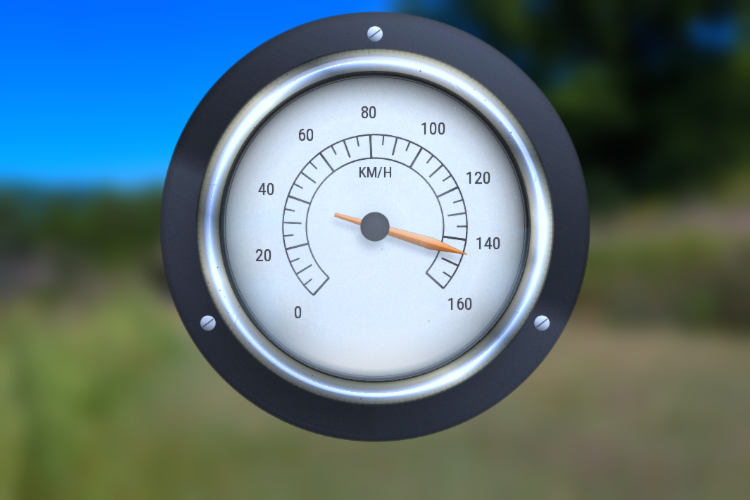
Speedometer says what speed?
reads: 145 km/h
